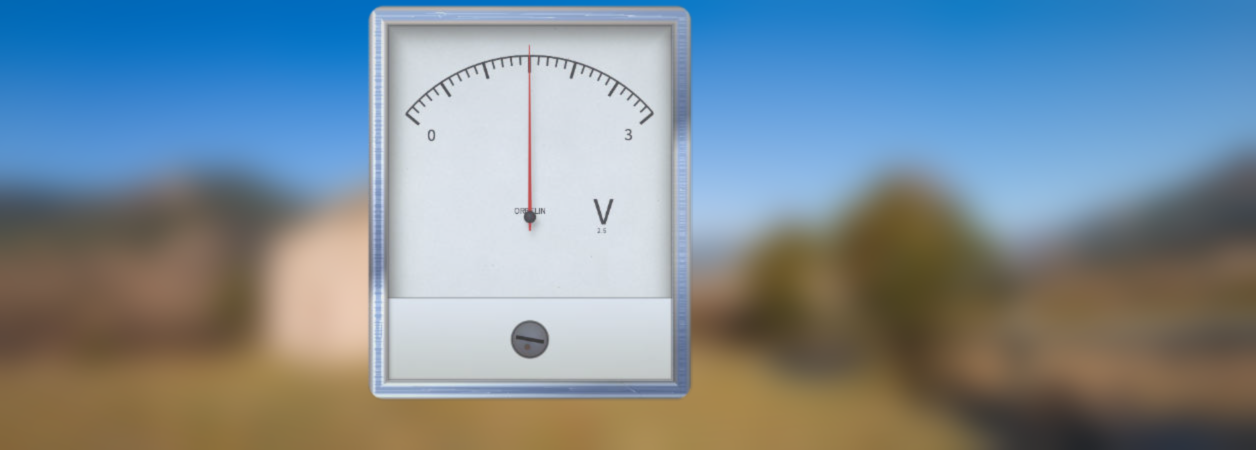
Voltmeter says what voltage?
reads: 1.5 V
